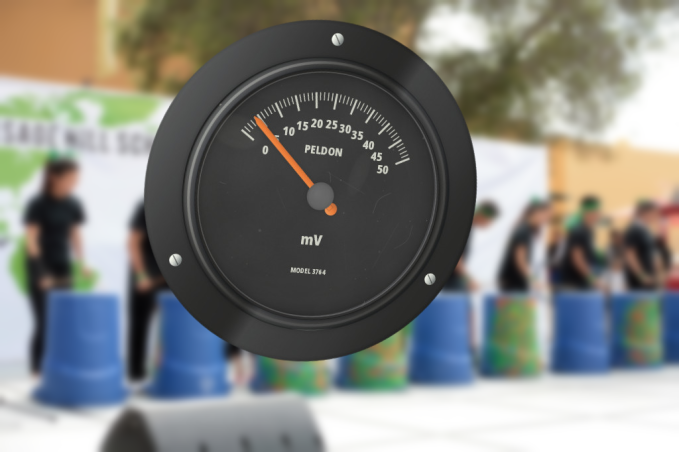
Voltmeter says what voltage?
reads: 4 mV
